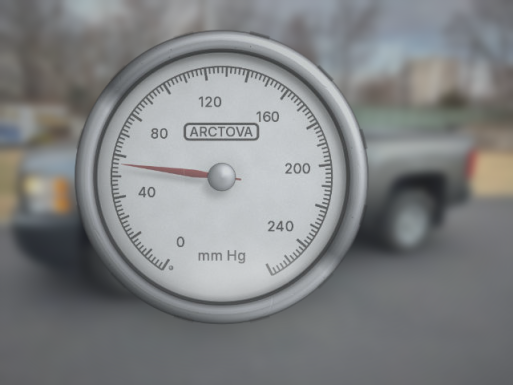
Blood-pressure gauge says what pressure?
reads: 56 mmHg
